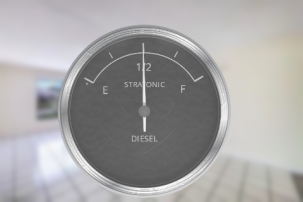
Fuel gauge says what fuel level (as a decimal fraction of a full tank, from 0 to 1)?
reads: 0.5
